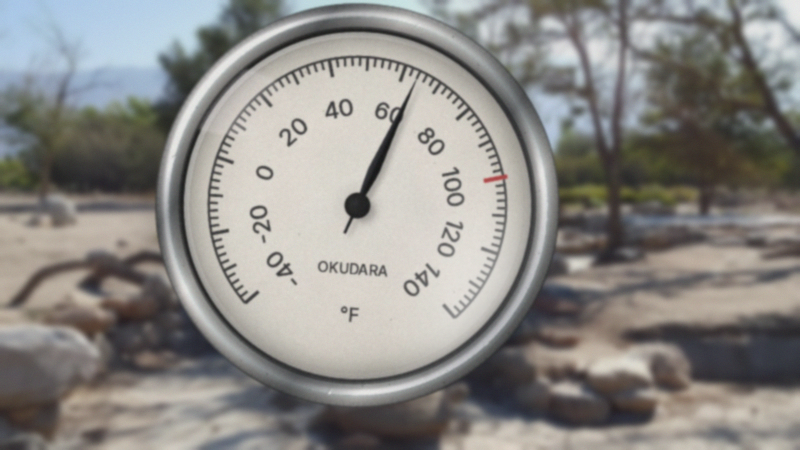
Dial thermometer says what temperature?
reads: 64 °F
